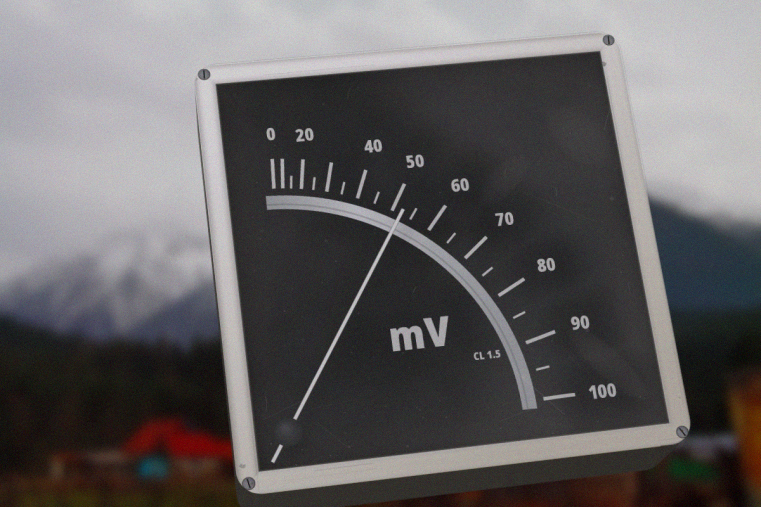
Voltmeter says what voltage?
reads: 52.5 mV
